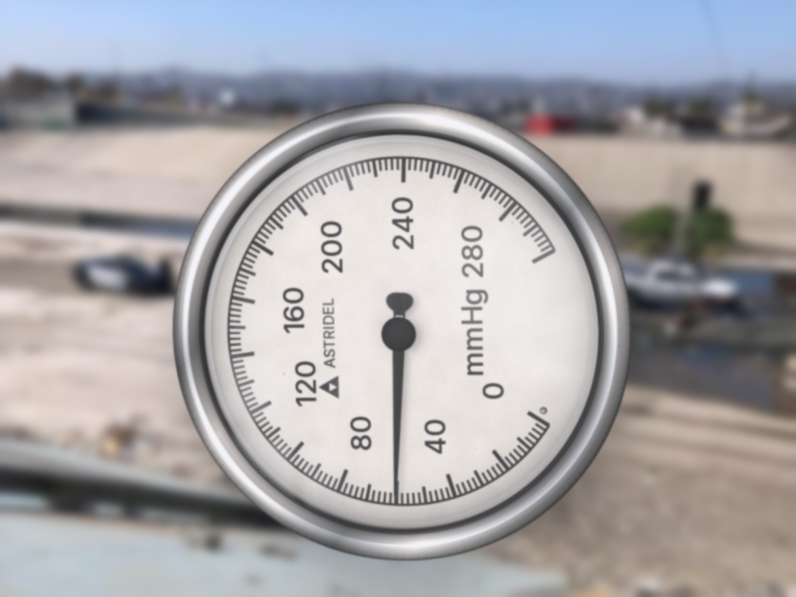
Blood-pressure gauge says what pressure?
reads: 60 mmHg
